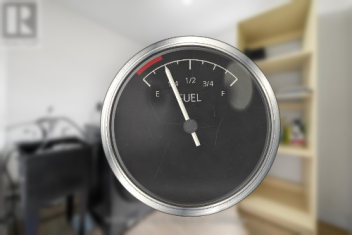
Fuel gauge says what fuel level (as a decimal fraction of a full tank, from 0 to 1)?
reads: 0.25
